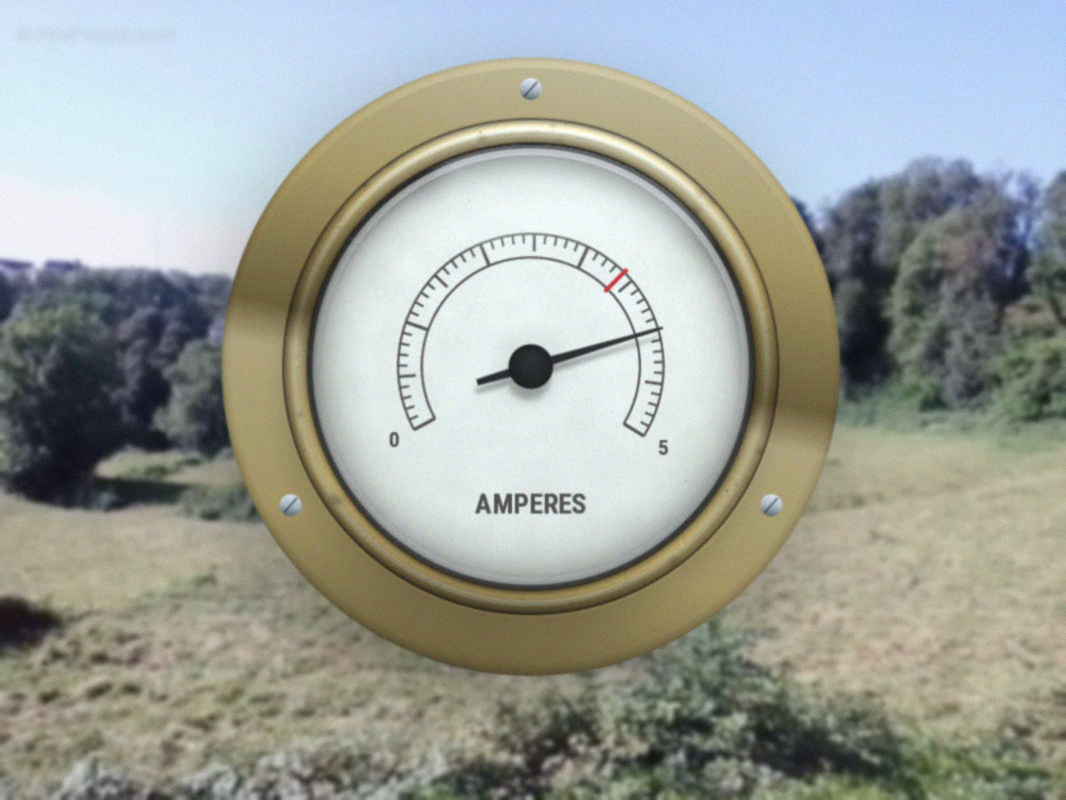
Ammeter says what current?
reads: 4 A
